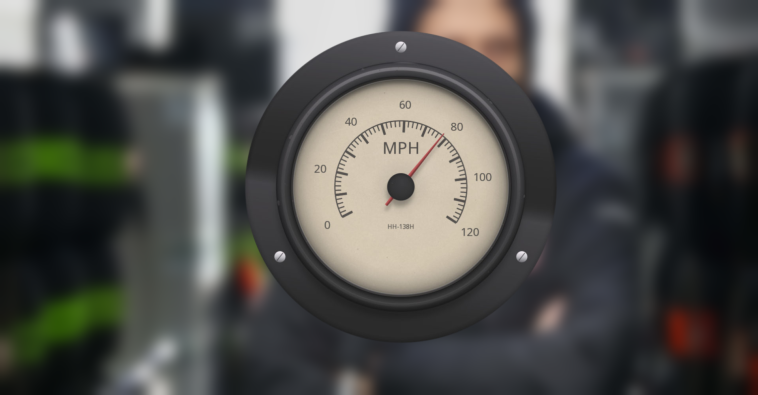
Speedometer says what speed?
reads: 78 mph
